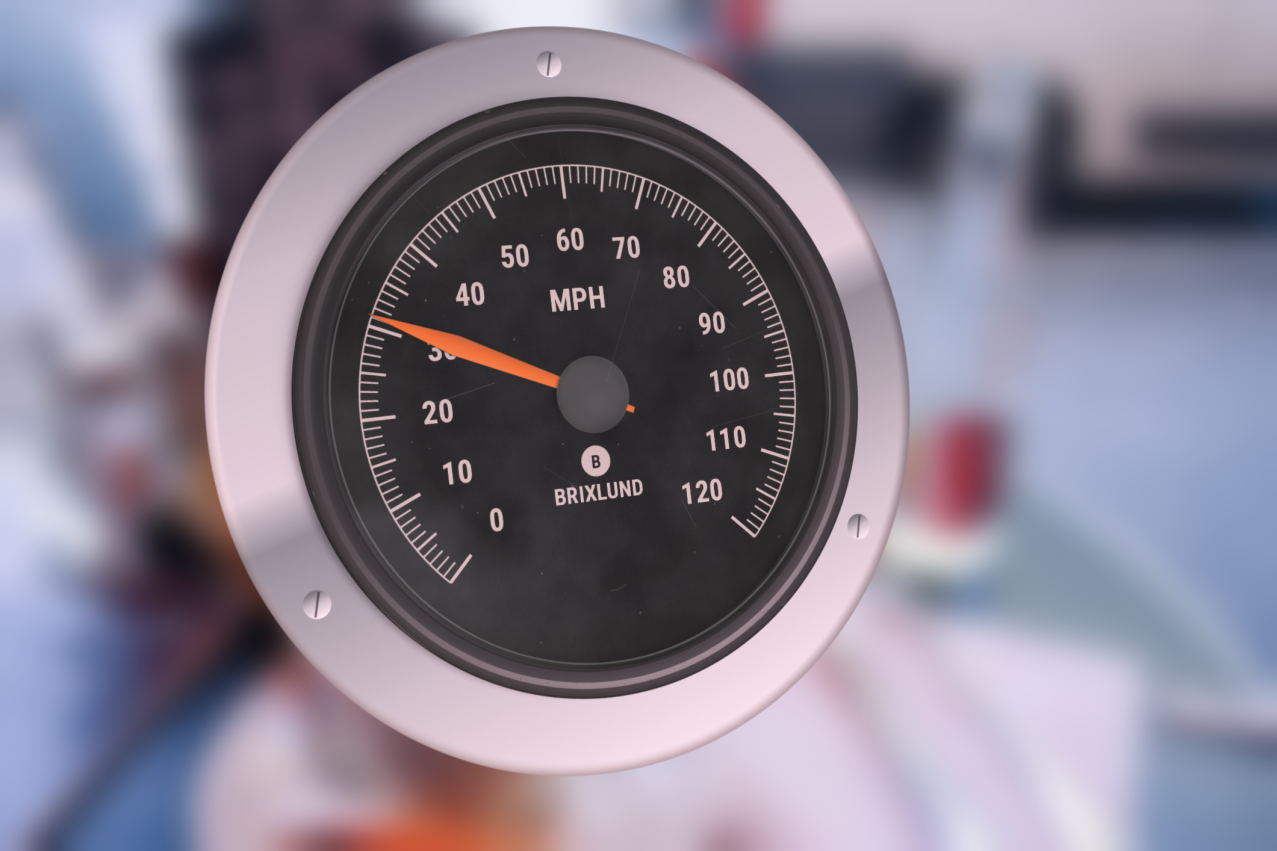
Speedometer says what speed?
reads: 31 mph
